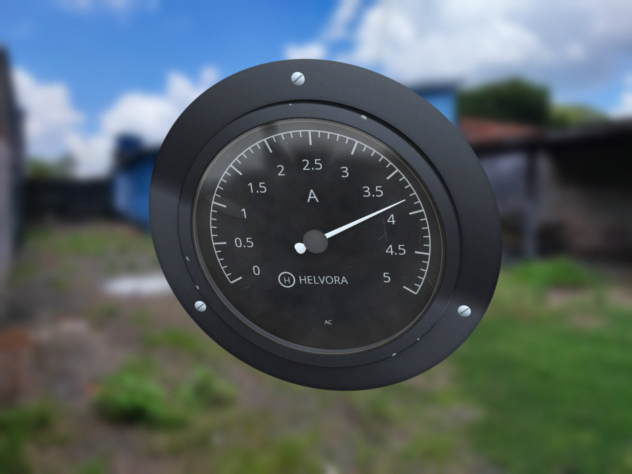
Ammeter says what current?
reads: 3.8 A
